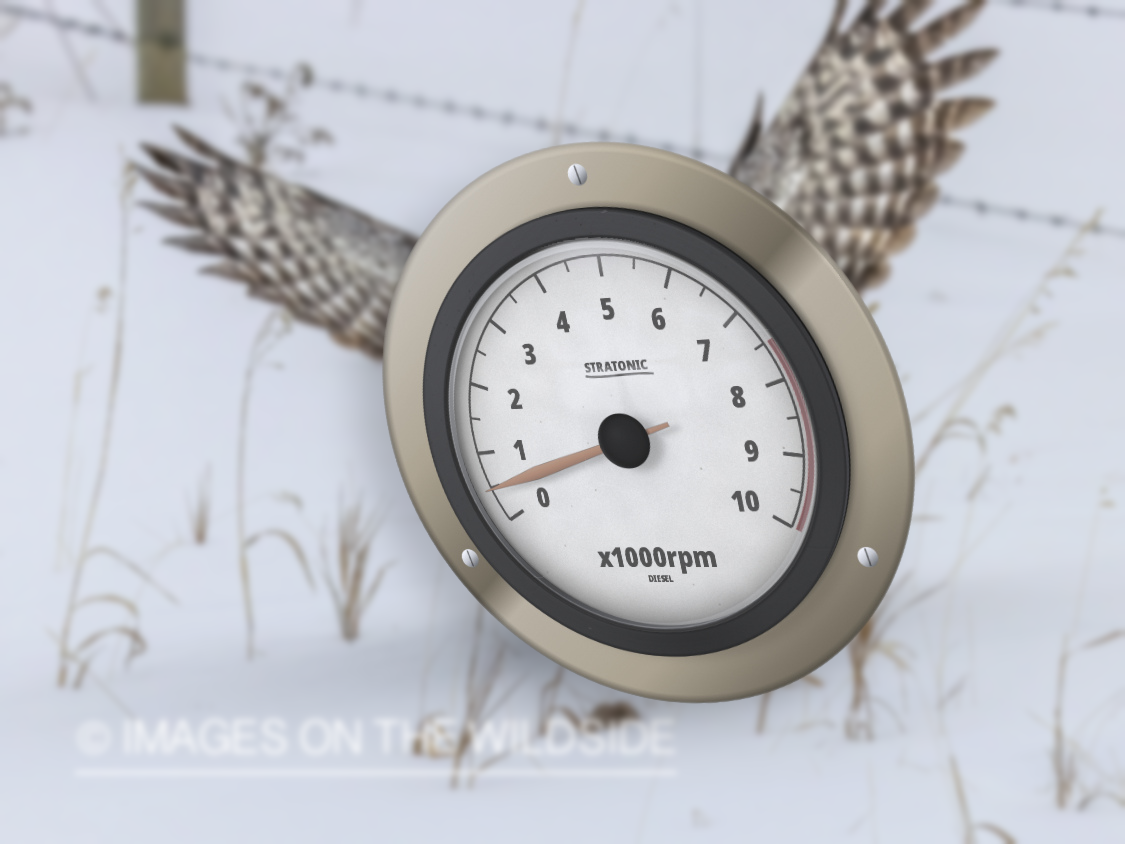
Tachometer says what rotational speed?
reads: 500 rpm
